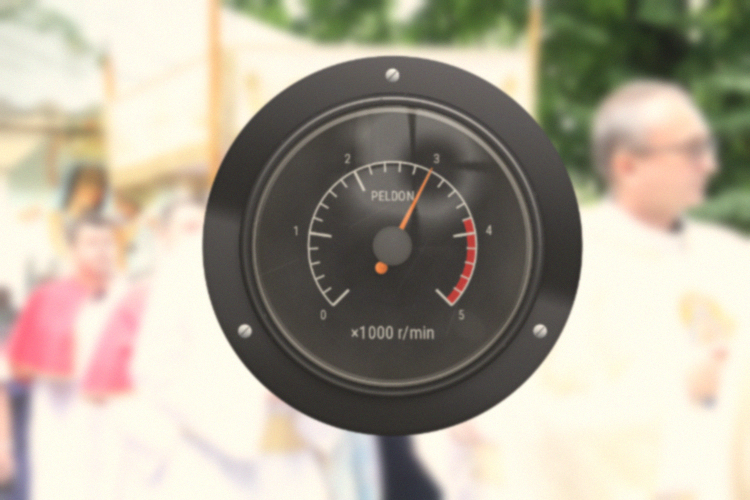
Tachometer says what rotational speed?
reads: 3000 rpm
